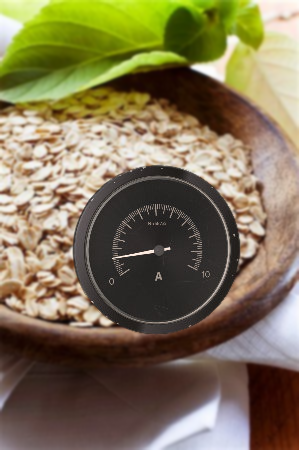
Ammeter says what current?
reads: 1 A
